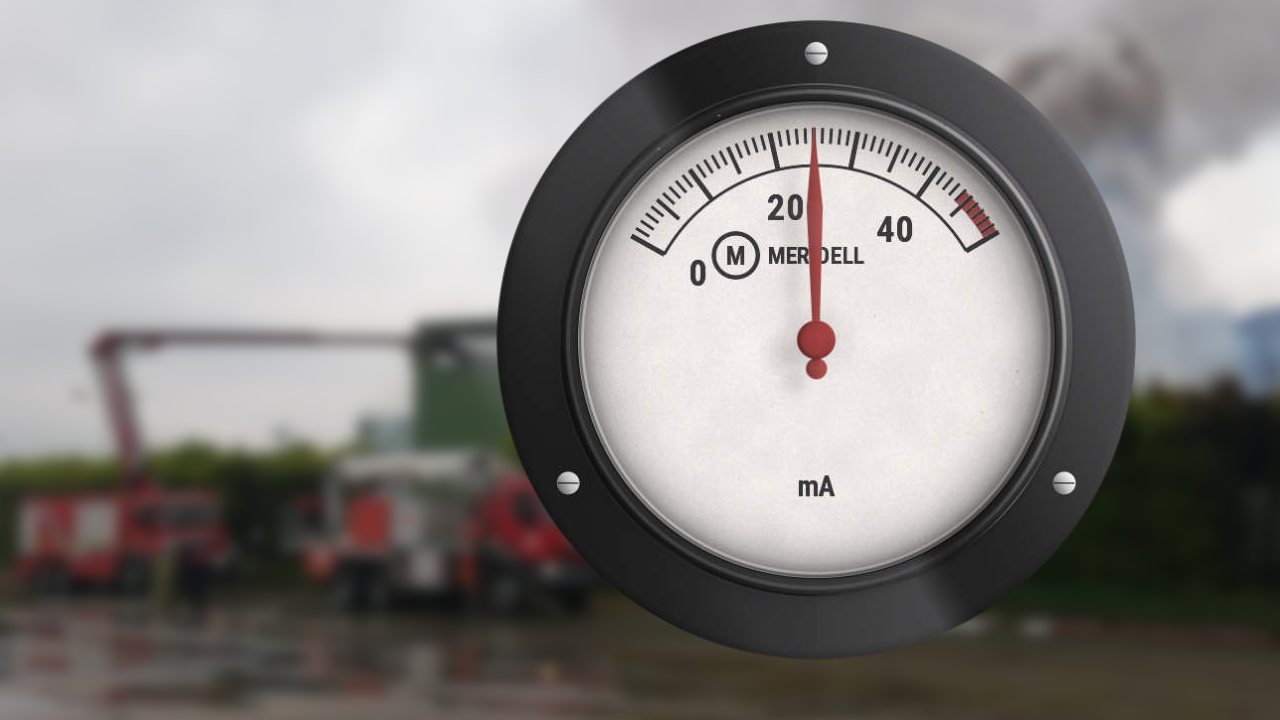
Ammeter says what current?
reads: 25 mA
